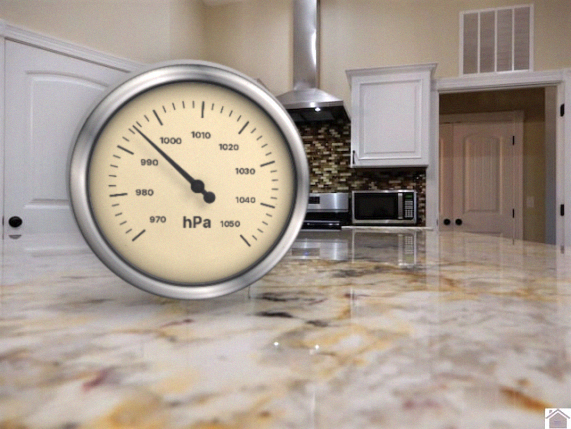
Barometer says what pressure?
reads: 995 hPa
